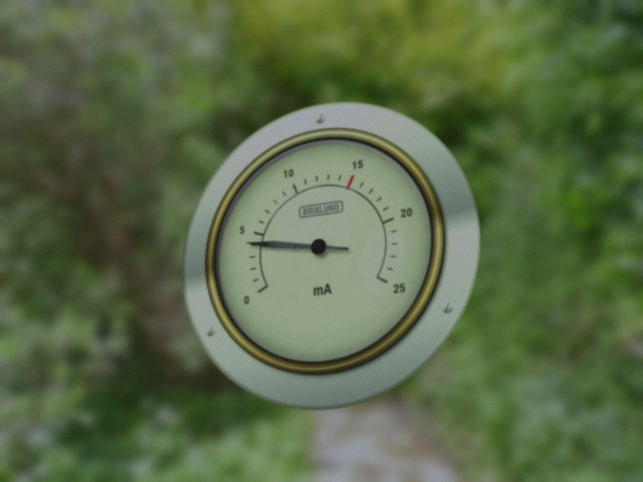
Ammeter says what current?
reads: 4 mA
